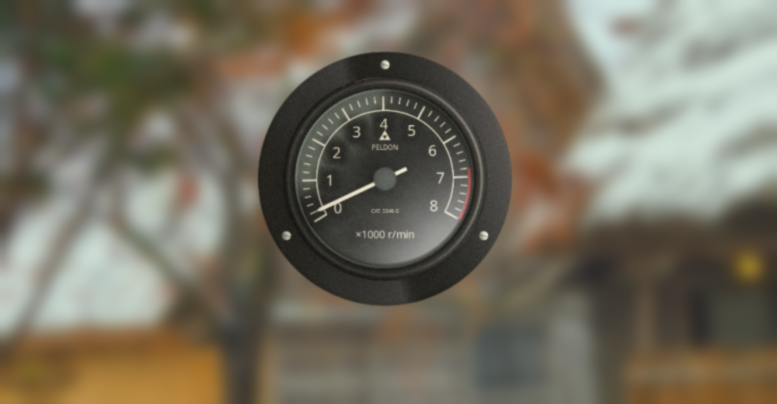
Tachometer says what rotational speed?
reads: 200 rpm
